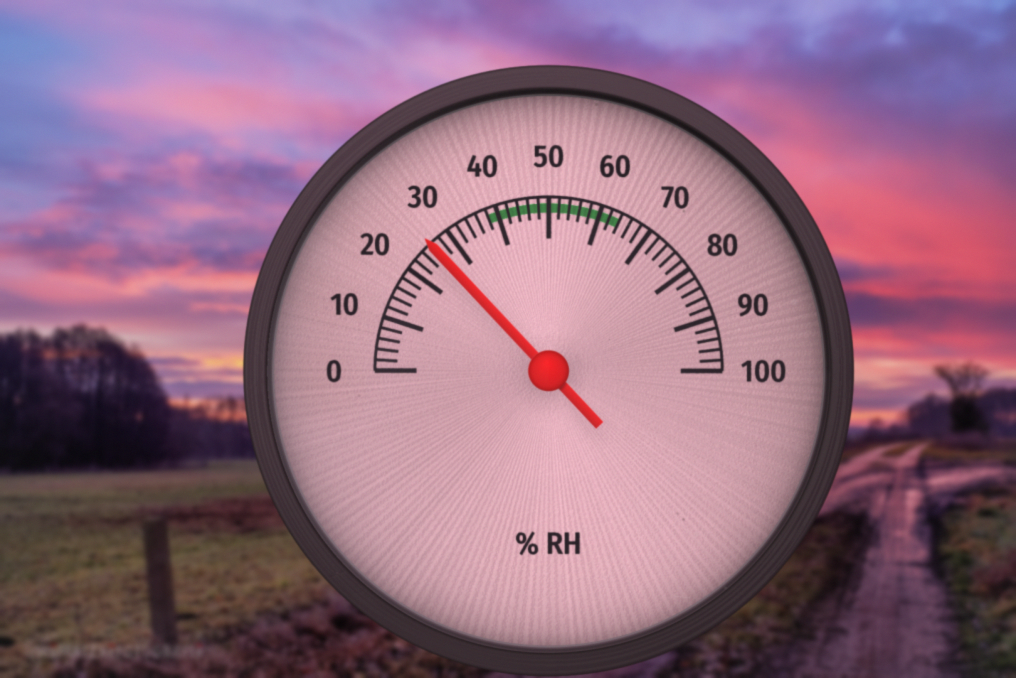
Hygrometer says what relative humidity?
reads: 26 %
